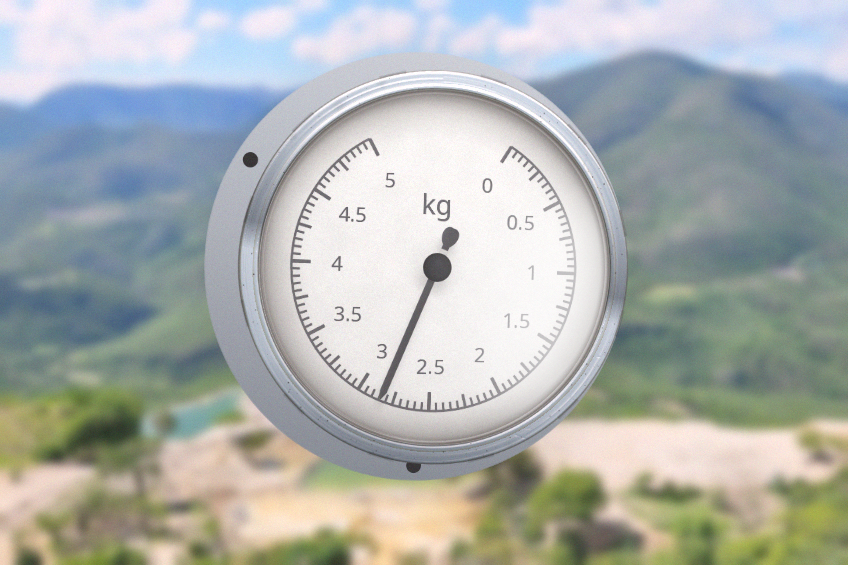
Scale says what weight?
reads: 2.85 kg
